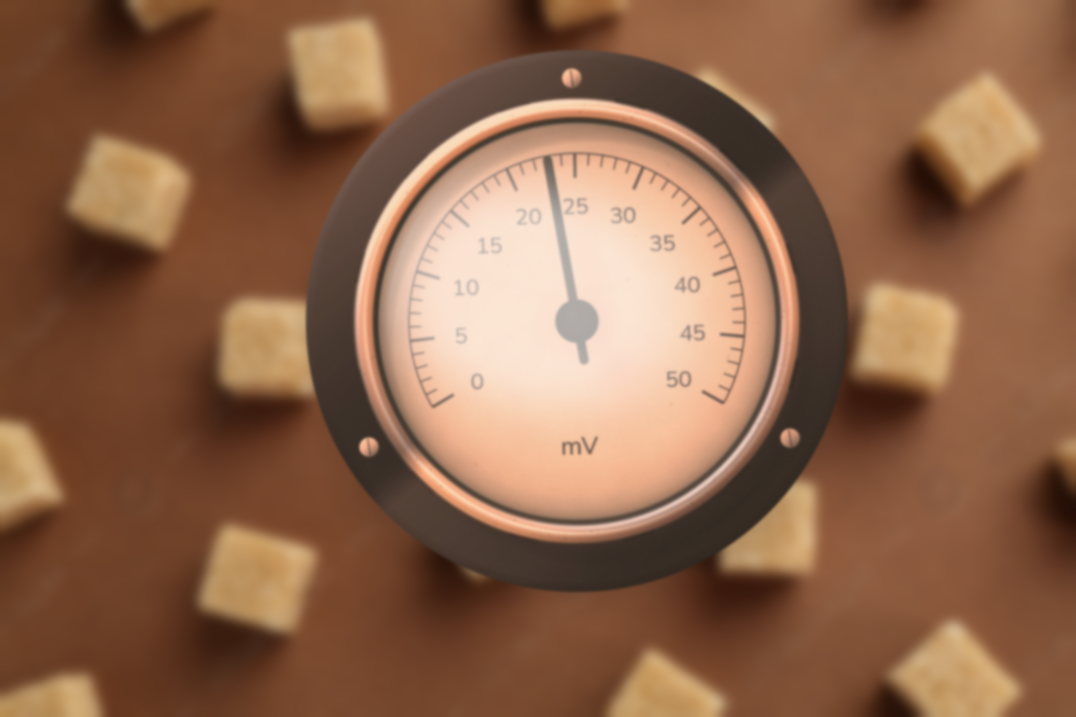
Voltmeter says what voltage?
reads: 23 mV
